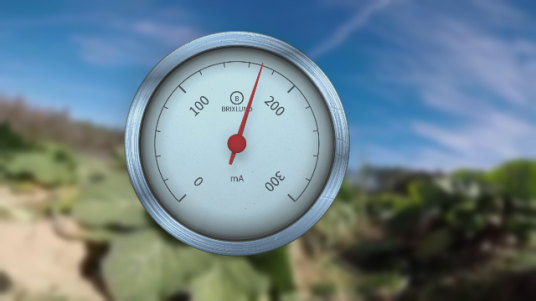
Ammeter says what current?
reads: 170 mA
